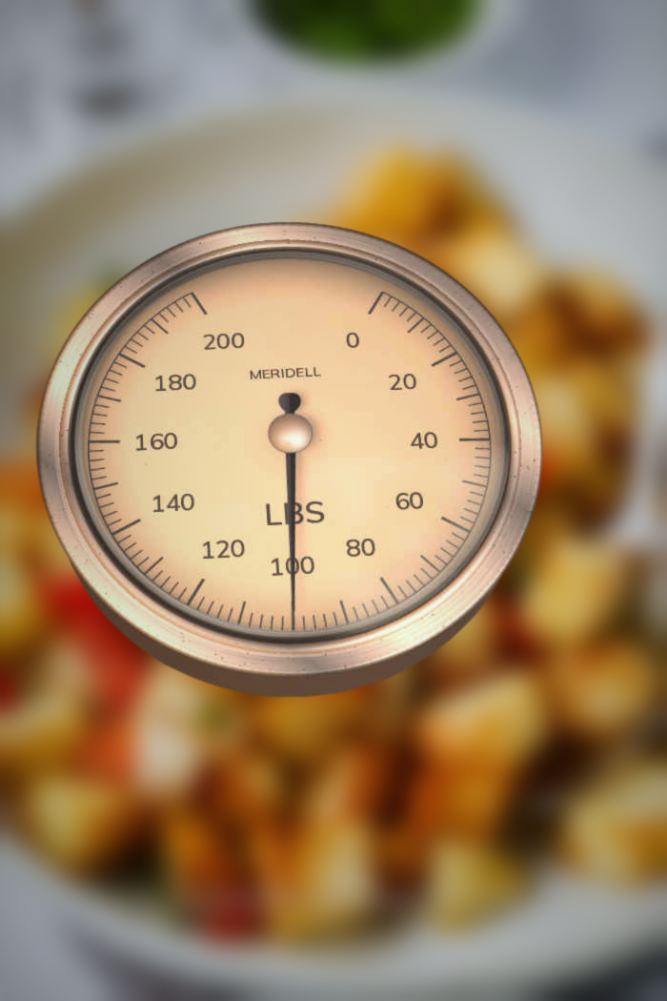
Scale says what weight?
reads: 100 lb
